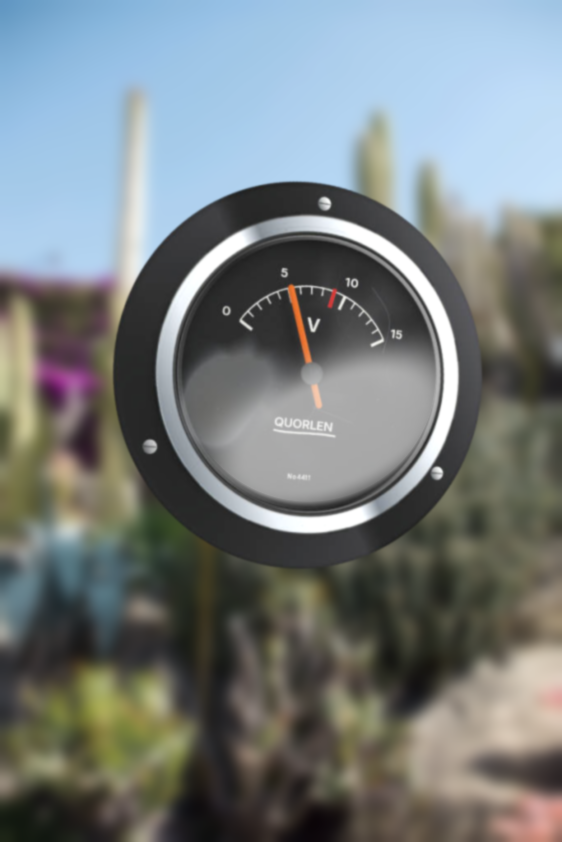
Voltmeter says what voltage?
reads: 5 V
